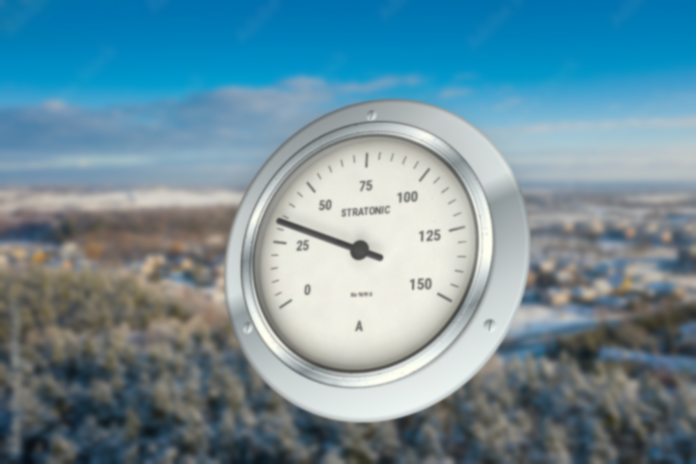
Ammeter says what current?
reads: 32.5 A
